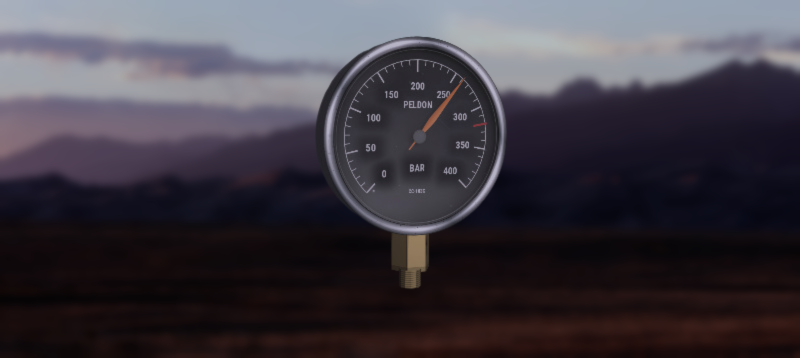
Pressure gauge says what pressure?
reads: 260 bar
